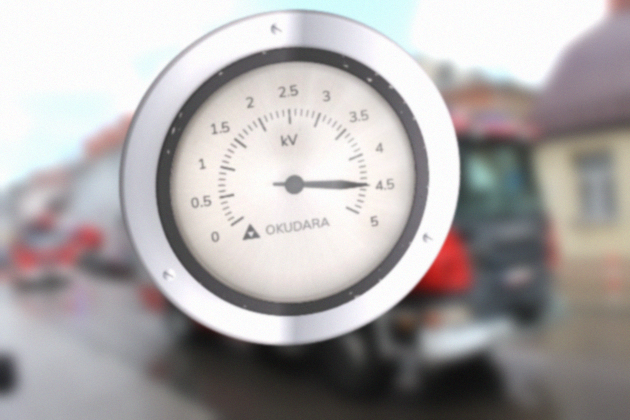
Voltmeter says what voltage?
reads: 4.5 kV
